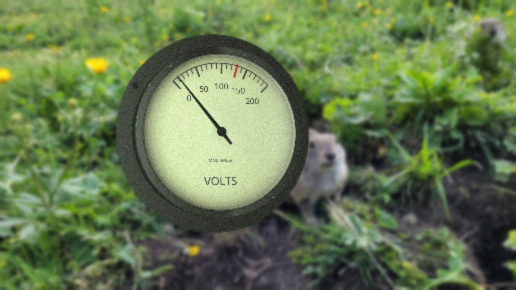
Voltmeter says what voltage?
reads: 10 V
